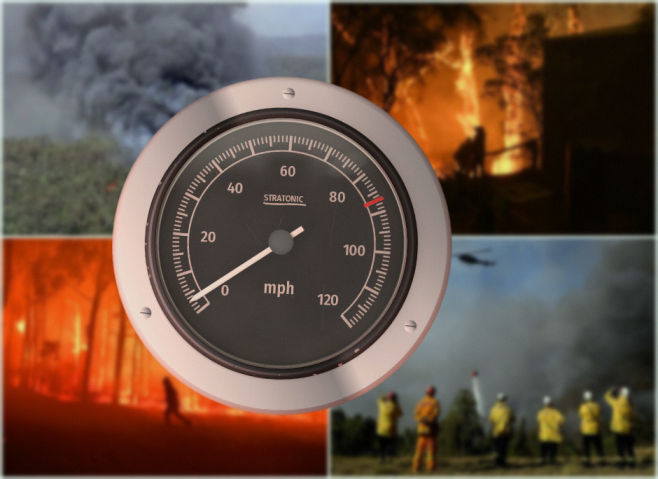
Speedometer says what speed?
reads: 3 mph
